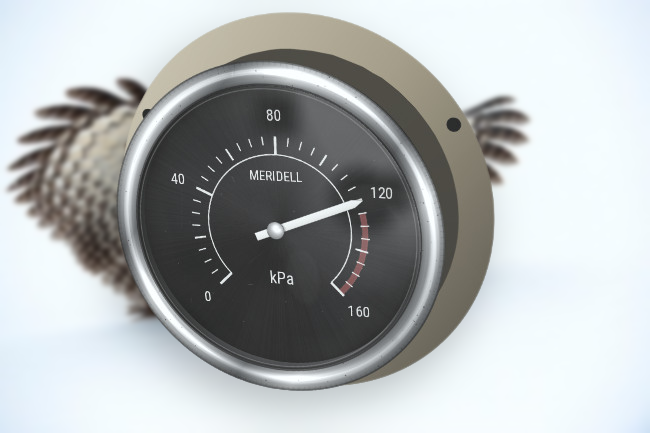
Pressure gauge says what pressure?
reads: 120 kPa
